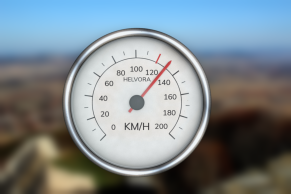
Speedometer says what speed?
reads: 130 km/h
